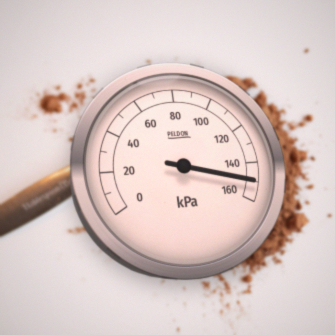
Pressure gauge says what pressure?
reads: 150 kPa
